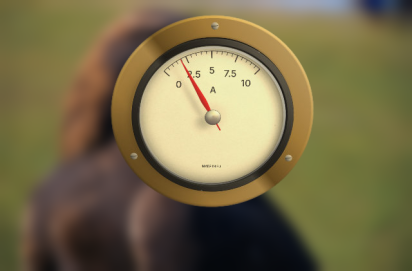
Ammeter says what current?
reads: 2 A
